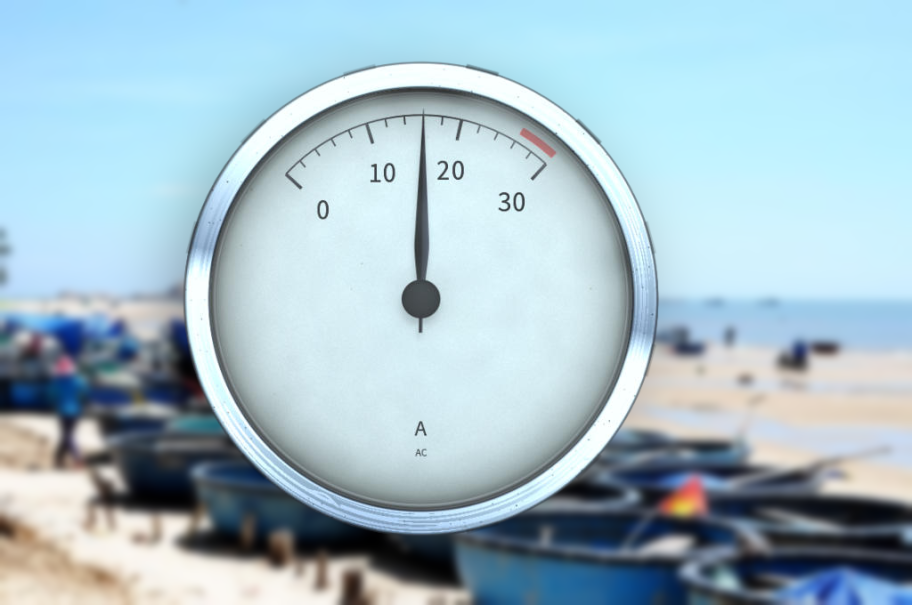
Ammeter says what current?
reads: 16 A
